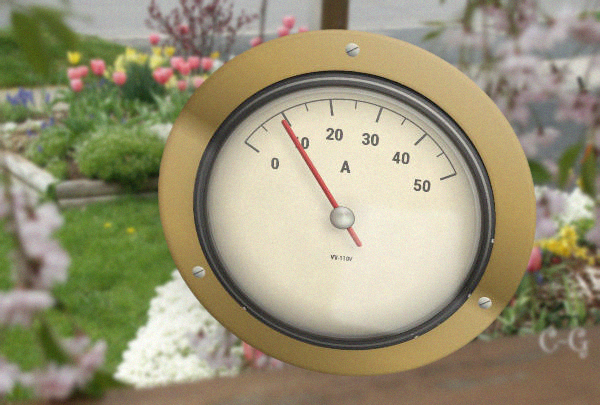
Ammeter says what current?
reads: 10 A
